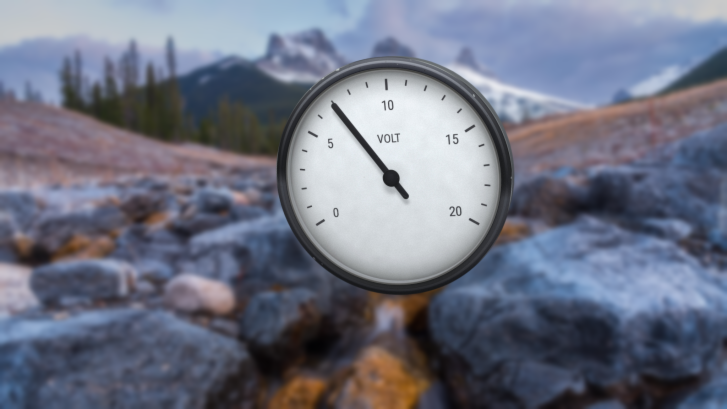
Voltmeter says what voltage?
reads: 7 V
